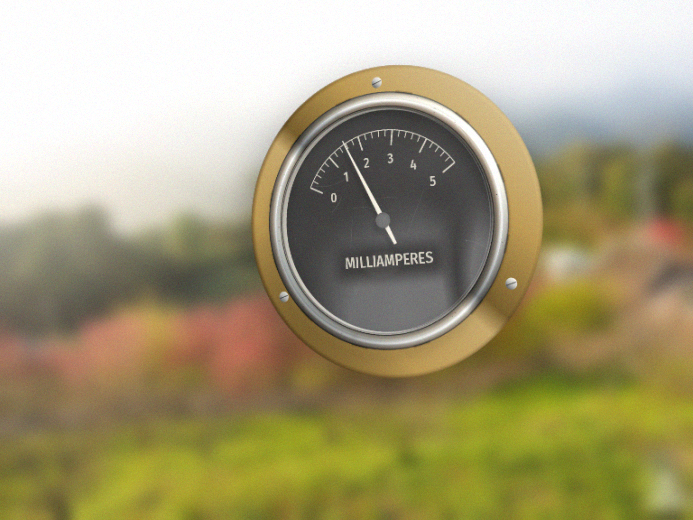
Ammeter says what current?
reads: 1.6 mA
